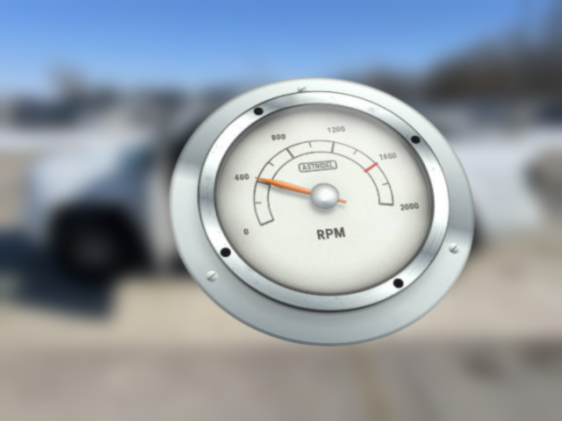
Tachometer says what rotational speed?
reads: 400 rpm
